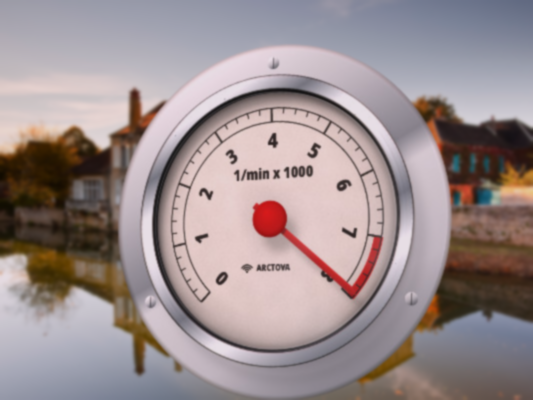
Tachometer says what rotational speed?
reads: 7900 rpm
